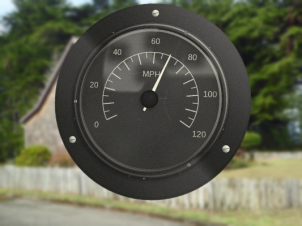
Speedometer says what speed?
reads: 70 mph
